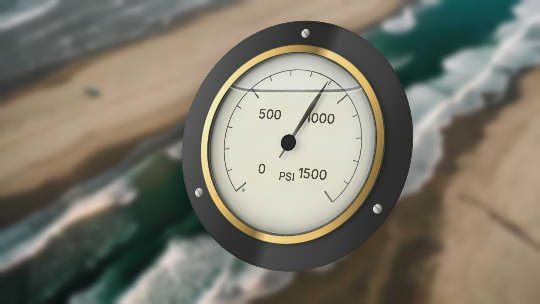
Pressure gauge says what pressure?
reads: 900 psi
